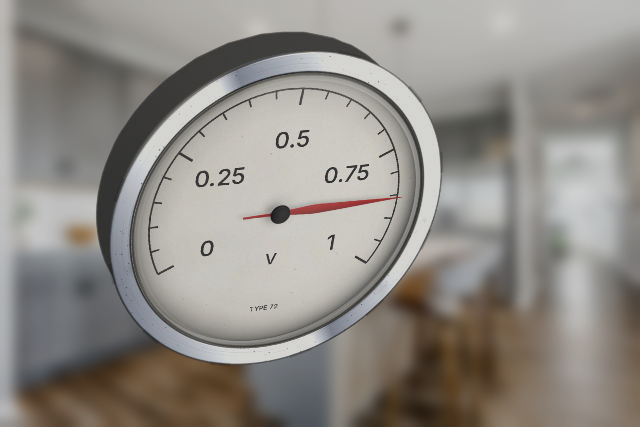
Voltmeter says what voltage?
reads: 0.85 V
